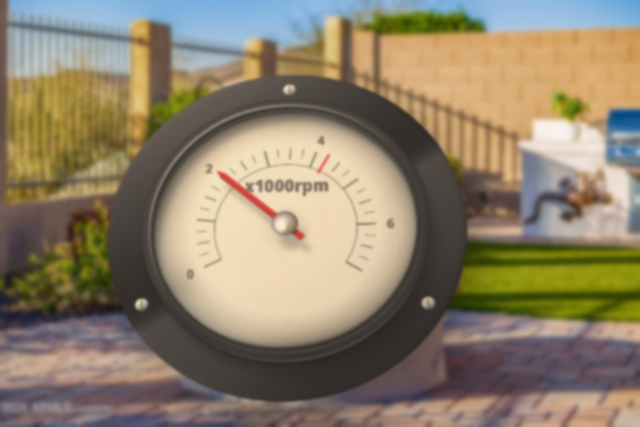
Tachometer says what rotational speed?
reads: 2000 rpm
